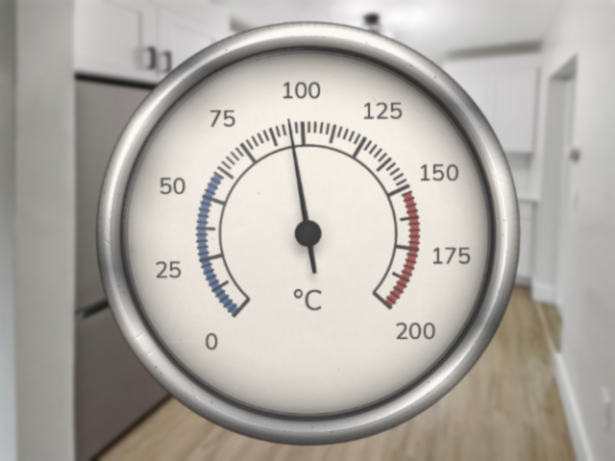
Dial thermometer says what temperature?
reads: 95 °C
